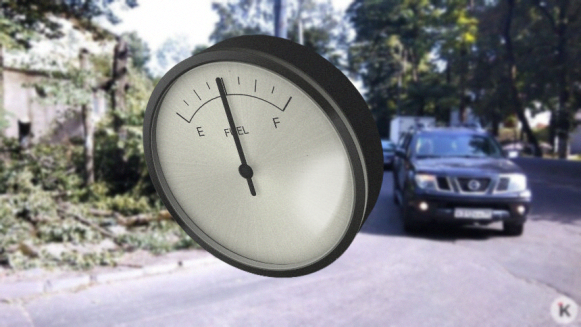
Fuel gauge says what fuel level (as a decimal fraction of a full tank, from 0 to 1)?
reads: 0.5
